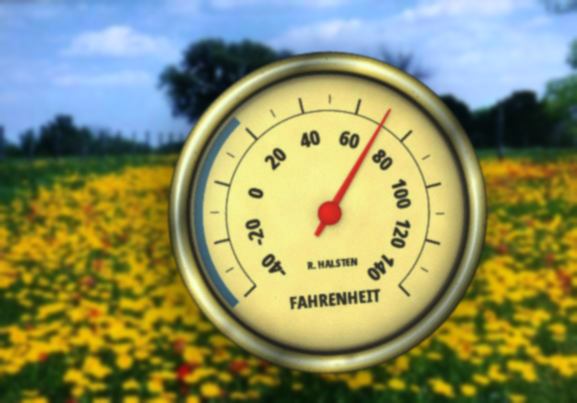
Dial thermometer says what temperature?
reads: 70 °F
